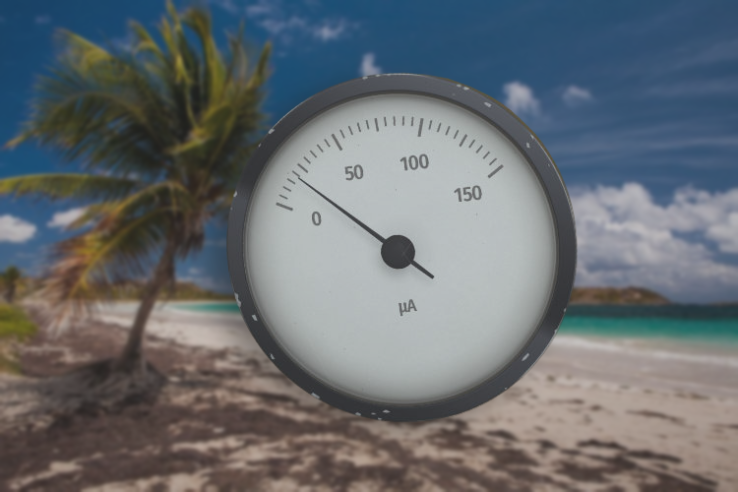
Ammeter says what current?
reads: 20 µA
